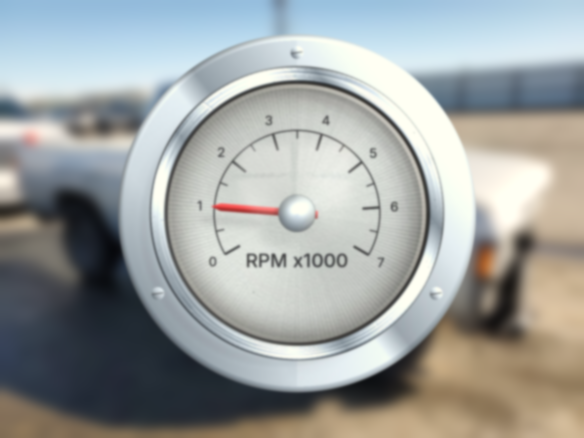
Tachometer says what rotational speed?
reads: 1000 rpm
